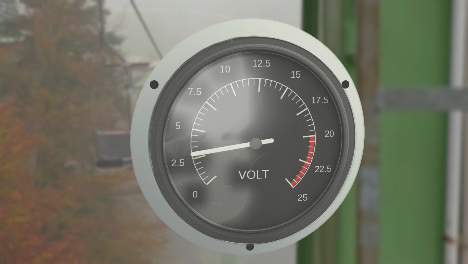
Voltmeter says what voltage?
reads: 3 V
